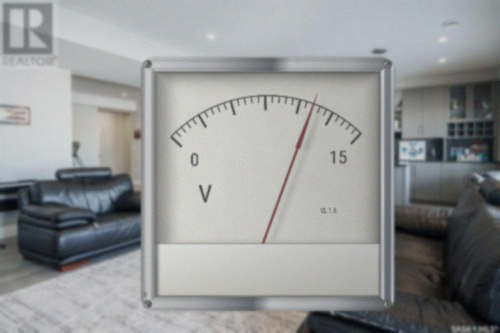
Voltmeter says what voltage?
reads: 11 V
